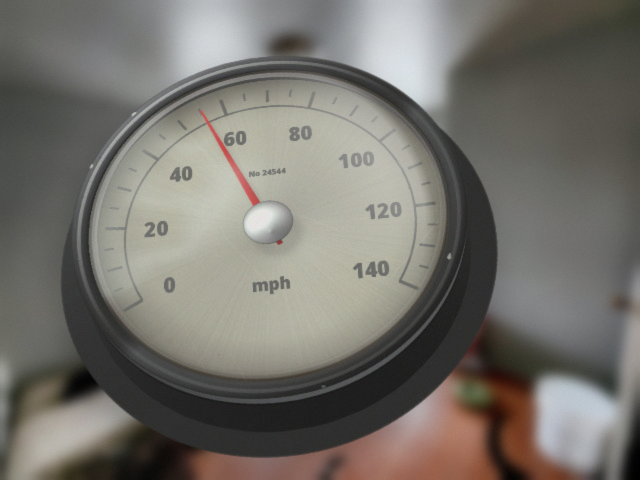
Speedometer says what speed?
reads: 55 mph
